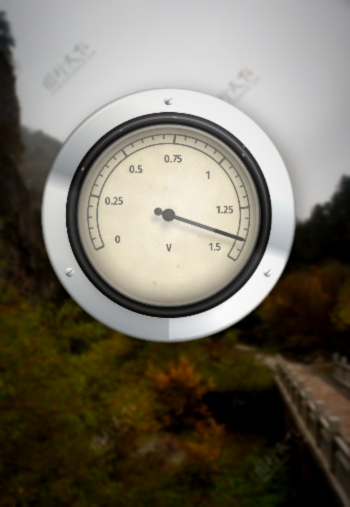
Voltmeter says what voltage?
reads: 1.4 V
